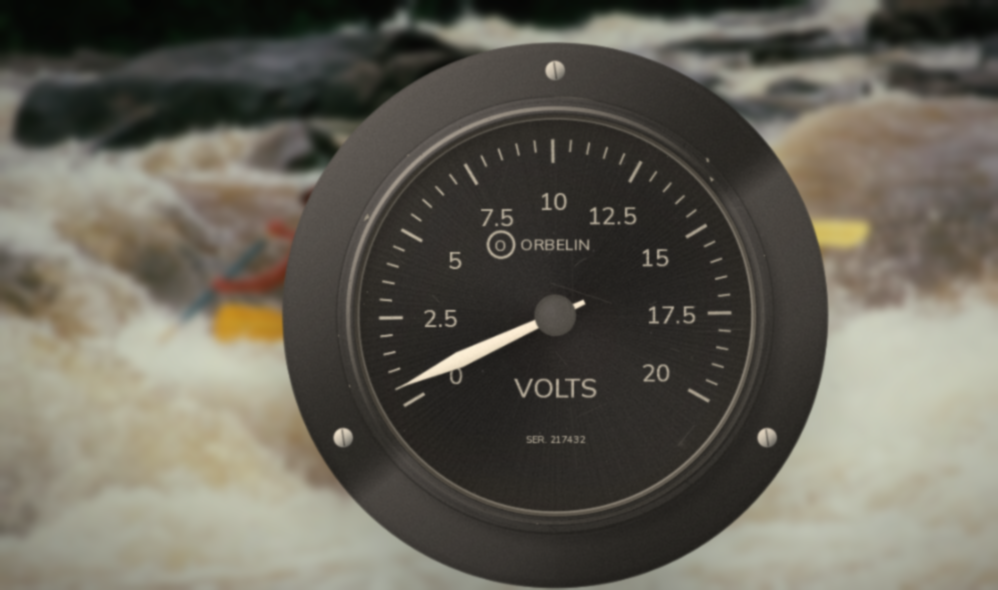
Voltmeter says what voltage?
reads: 0.5 V
